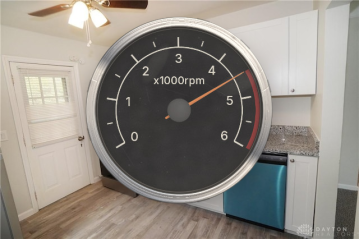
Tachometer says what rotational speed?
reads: 4500 rpm
